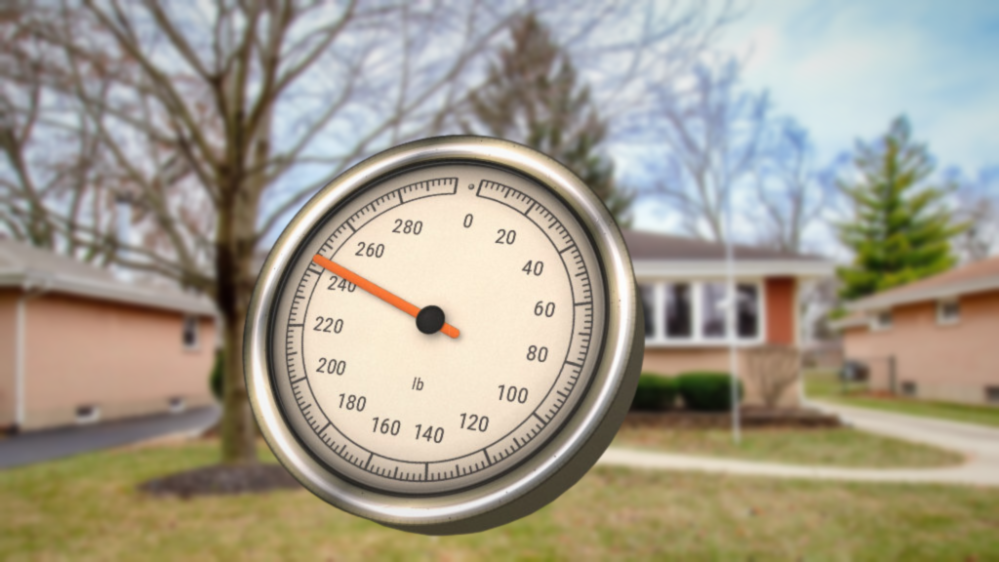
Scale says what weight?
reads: 244 lb
